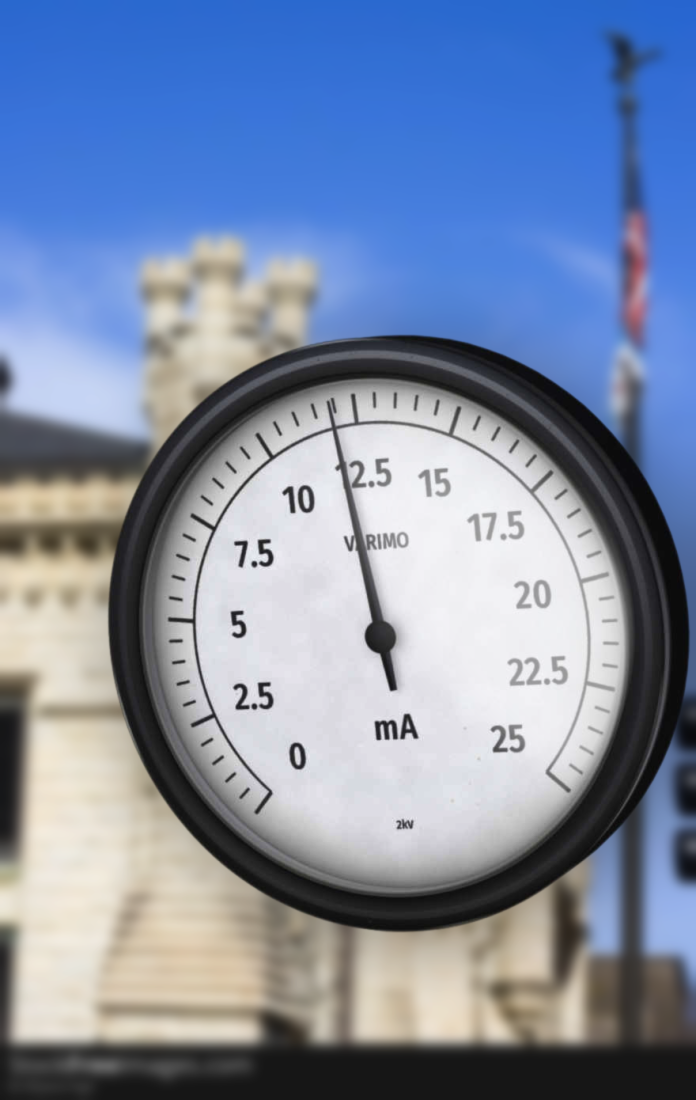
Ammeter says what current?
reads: 12 mA
